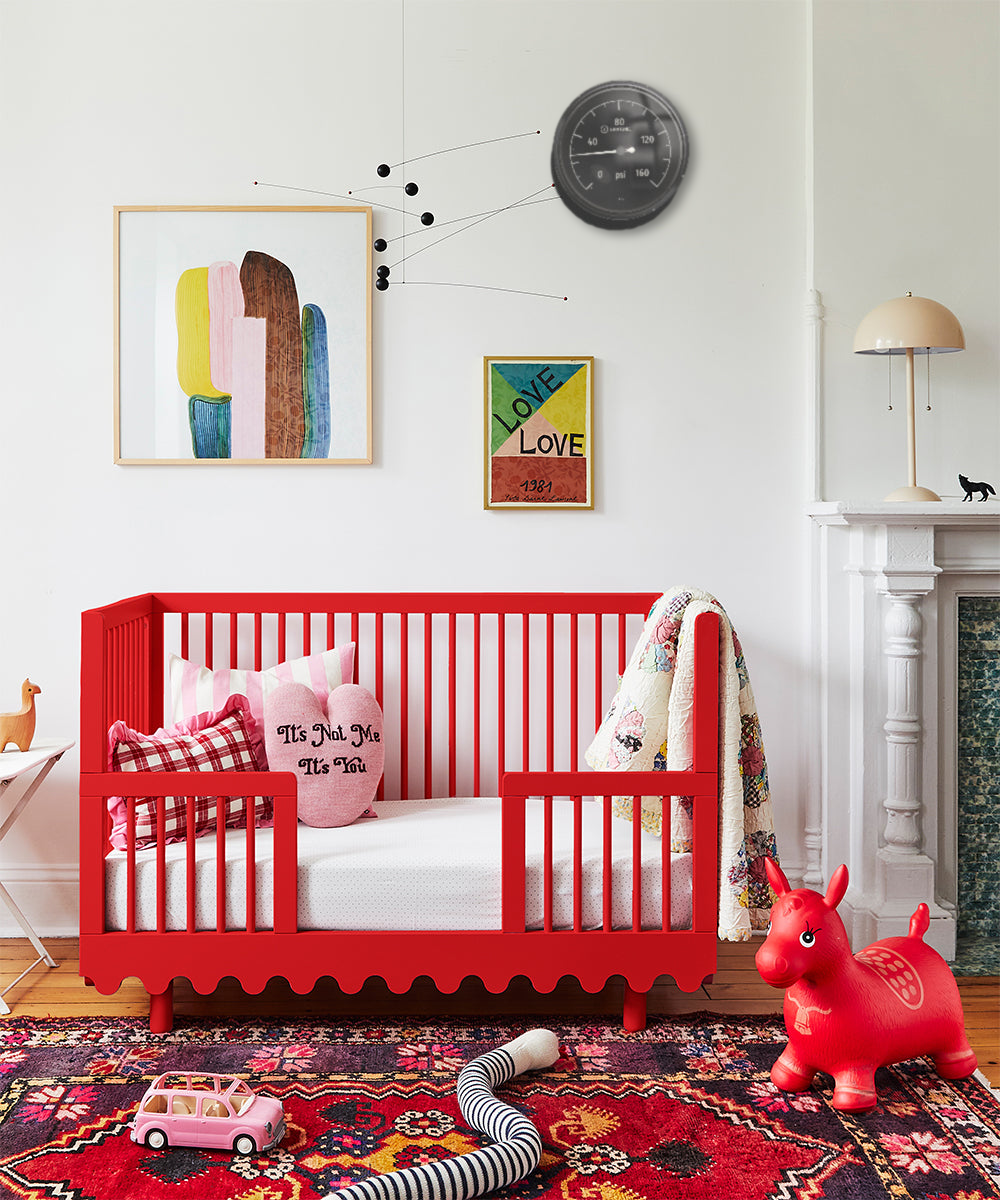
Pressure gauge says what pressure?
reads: 25 psi
